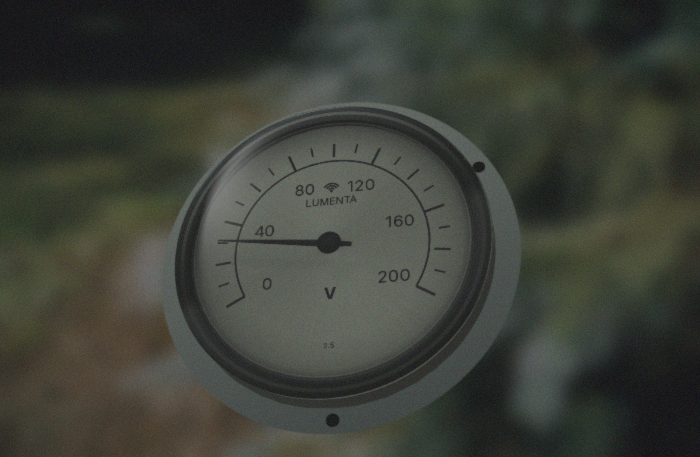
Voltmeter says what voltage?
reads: 30 V
